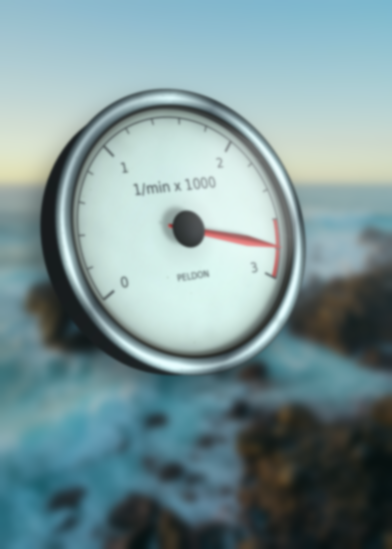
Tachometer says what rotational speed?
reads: 2800 rpm
